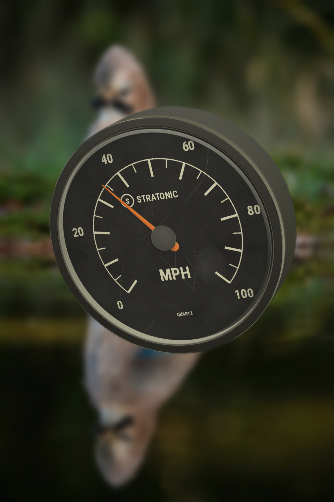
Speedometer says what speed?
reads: 35 mph
